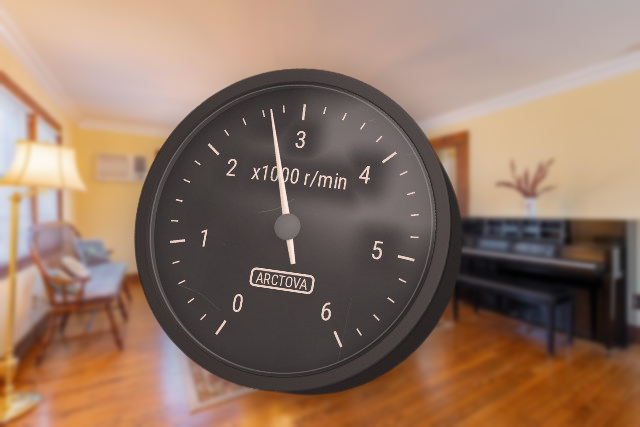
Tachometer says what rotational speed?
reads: 2700 rpm
